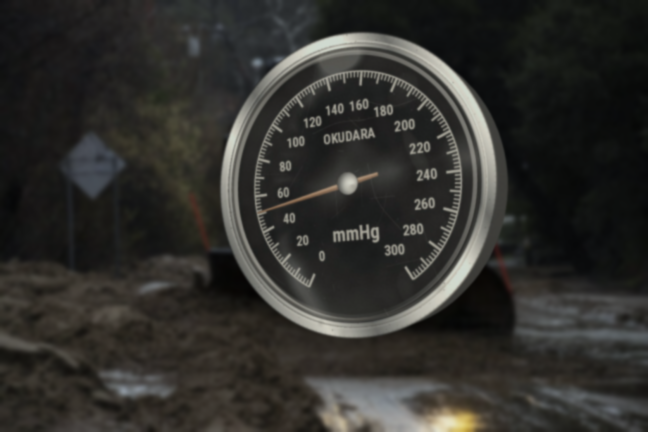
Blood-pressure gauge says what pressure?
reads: 50 mmHg
